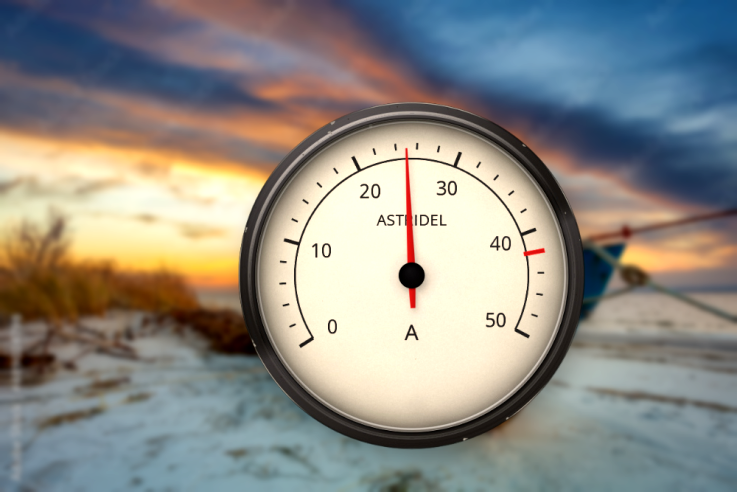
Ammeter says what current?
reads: 25 A
